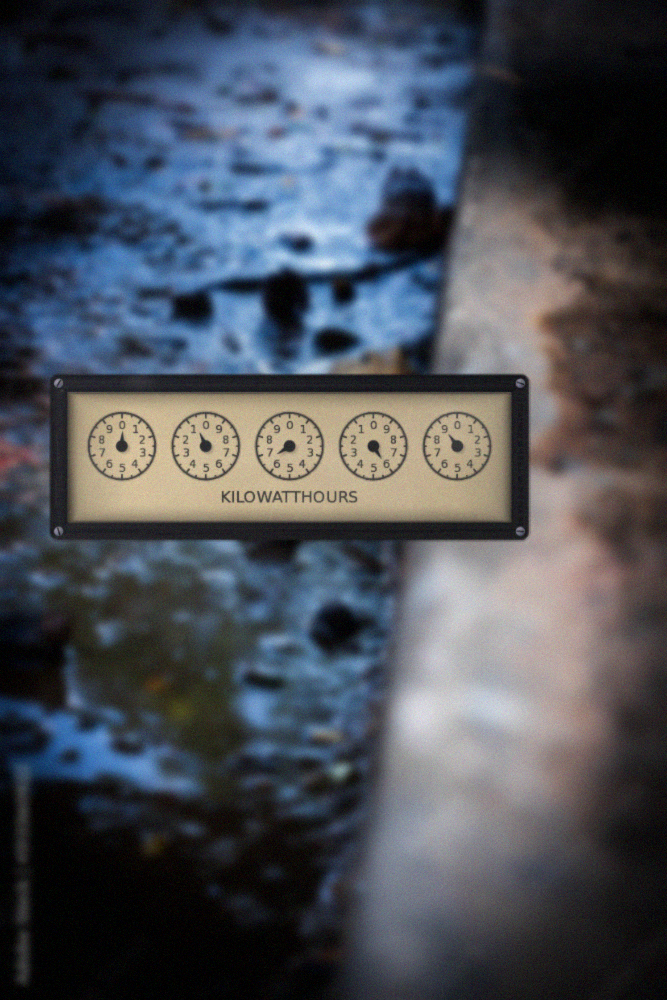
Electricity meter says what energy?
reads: 659 kWh
